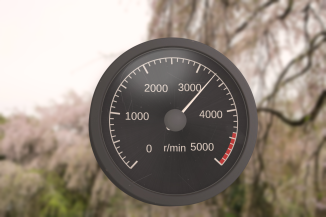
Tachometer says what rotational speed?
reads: 3300 rpm
